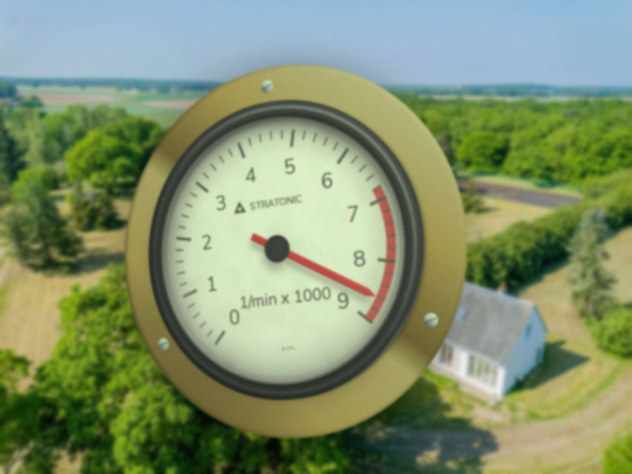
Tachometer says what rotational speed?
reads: 8600 rpm
